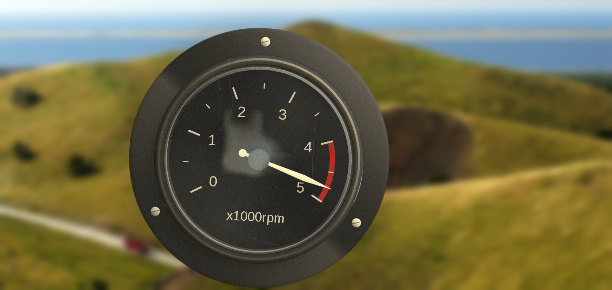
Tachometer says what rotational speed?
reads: 4750 rpm
